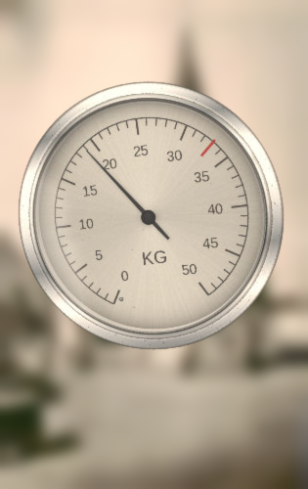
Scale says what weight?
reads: 19 kg
